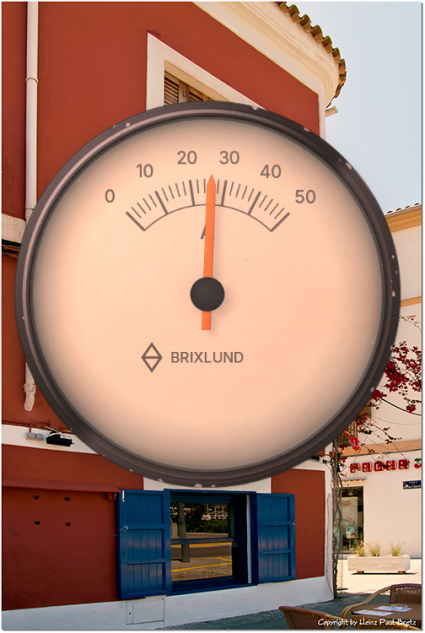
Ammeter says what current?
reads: 26 A
